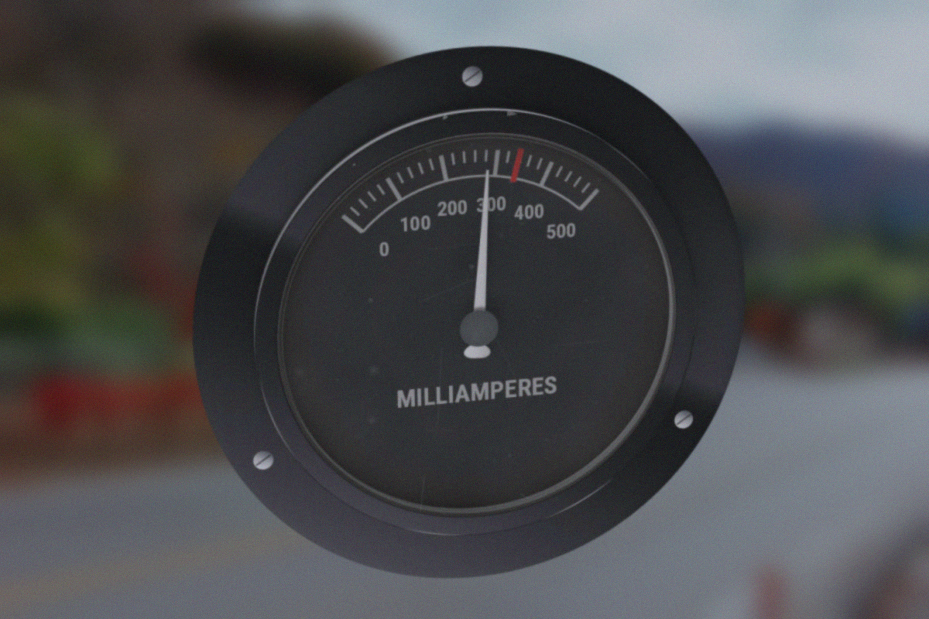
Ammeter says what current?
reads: 280 mA
